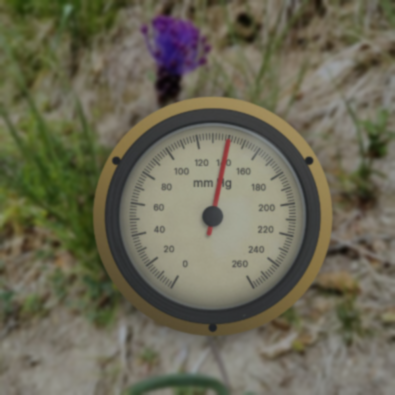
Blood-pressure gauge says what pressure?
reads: 140 mmHg
